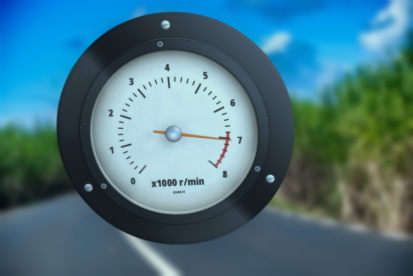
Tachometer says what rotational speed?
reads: 7000 rpm
